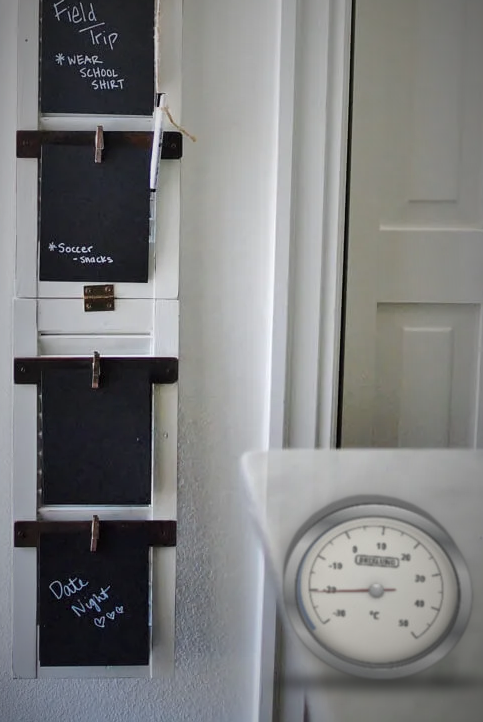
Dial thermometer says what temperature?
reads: -20 °C
